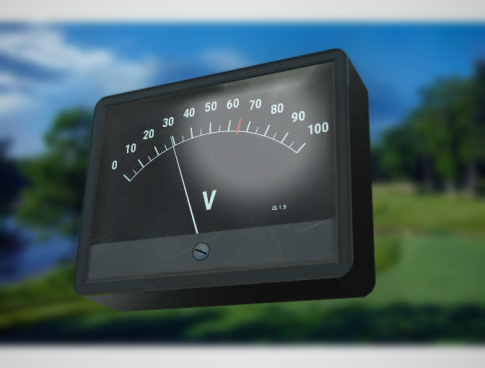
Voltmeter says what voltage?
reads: 30 V
